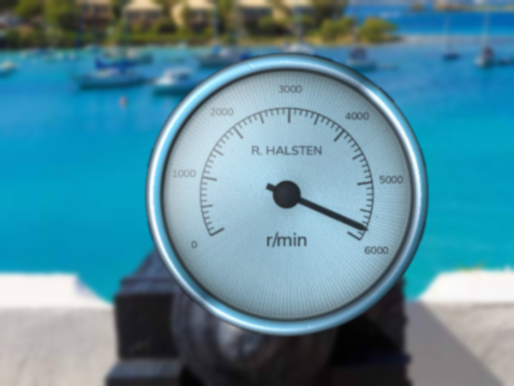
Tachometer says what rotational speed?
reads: 5800 rpm
